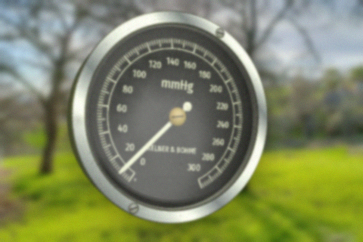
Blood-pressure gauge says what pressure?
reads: 10 mmHg
